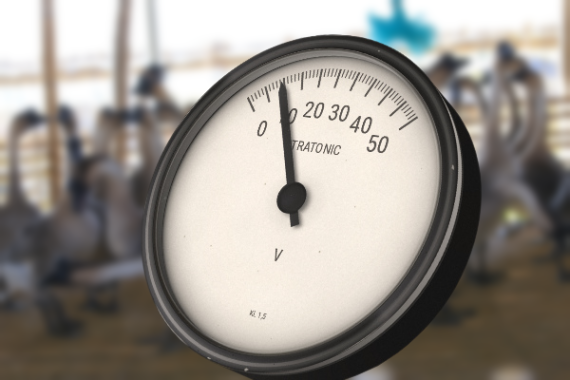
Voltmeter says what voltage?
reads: 10 V
